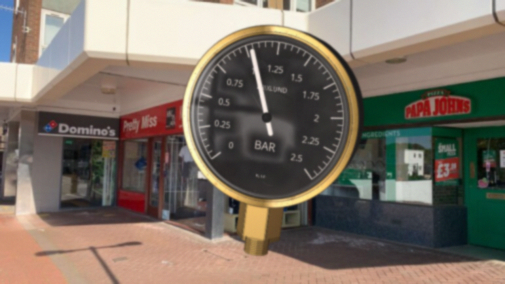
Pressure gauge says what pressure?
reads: 1.05 bar
